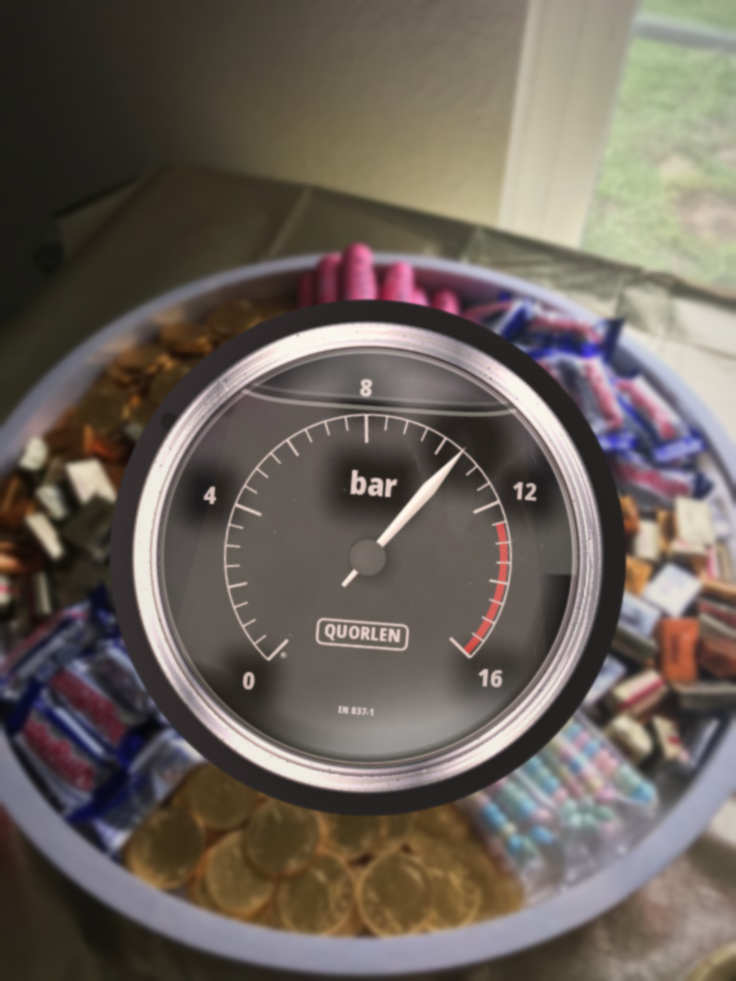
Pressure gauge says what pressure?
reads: 10.5 bar
